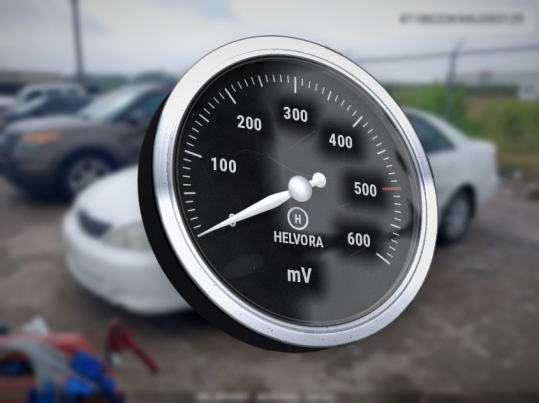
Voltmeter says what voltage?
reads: 0 mV
